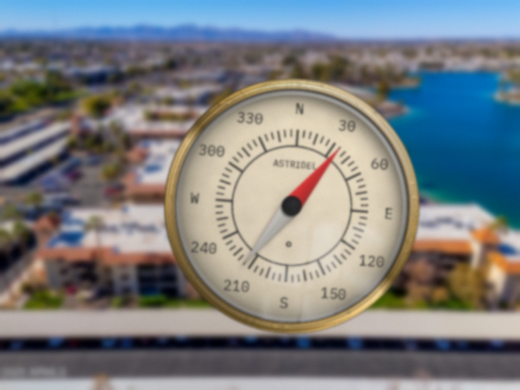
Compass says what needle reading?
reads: 35 °
